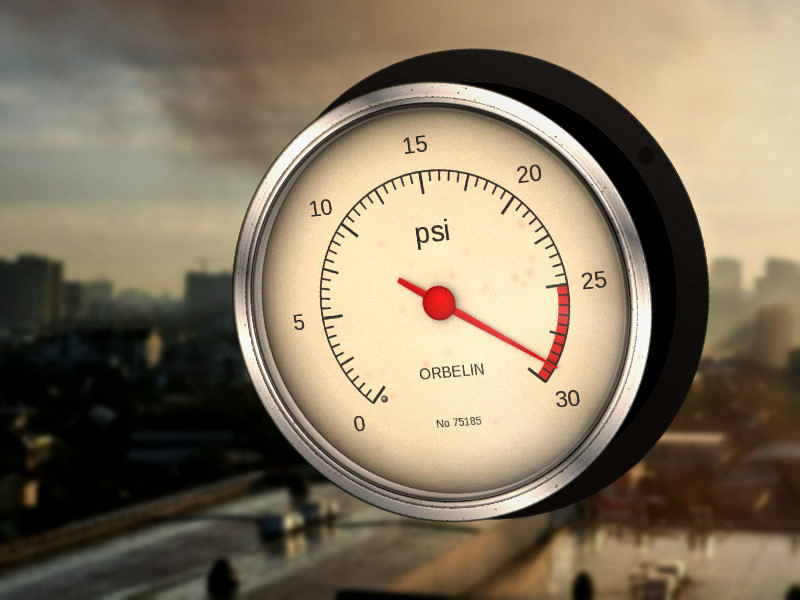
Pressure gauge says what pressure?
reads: 29 psi
